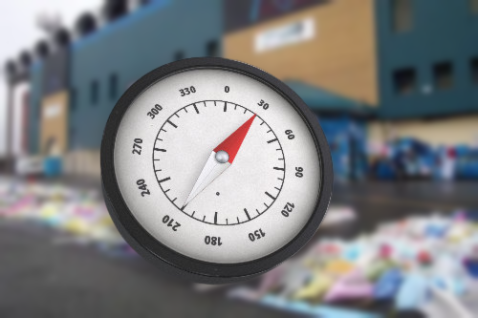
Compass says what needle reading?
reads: 30 °
